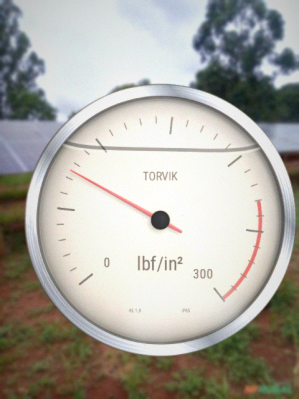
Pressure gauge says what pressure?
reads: 75 psi
